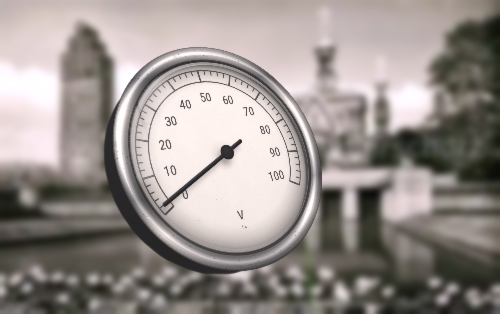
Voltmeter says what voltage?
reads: 2 V
